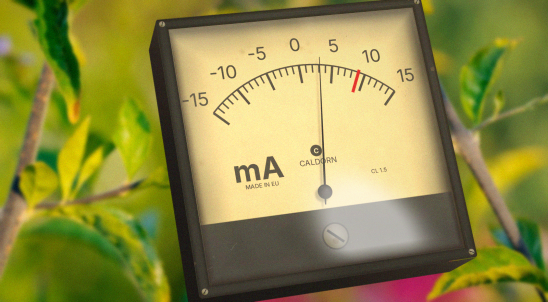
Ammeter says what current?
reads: 3 mA
